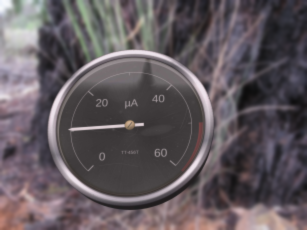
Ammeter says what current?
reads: 10 µA
